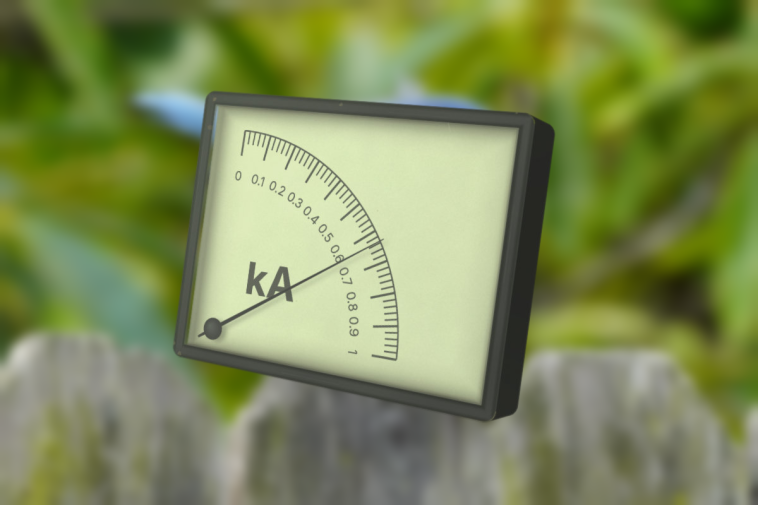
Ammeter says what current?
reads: 0.64 kA
